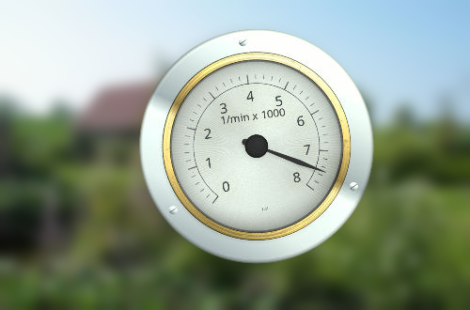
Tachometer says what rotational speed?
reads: 7500 rpm
